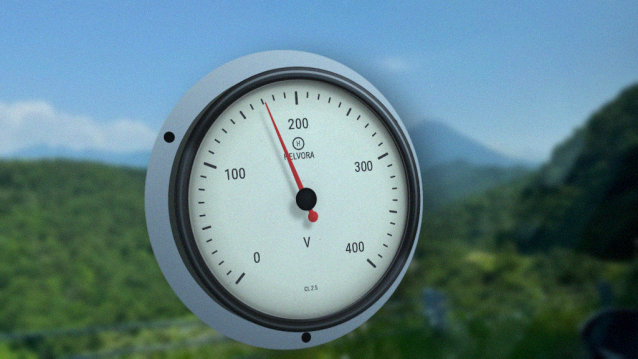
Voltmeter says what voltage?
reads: 170 V
